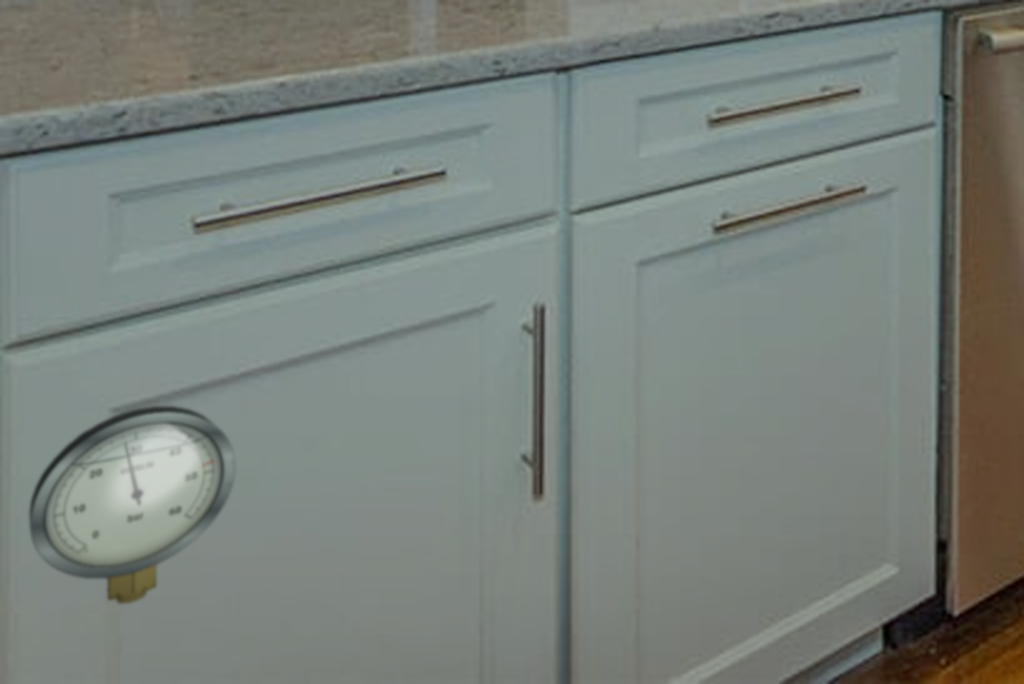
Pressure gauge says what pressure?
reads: 28 bar
